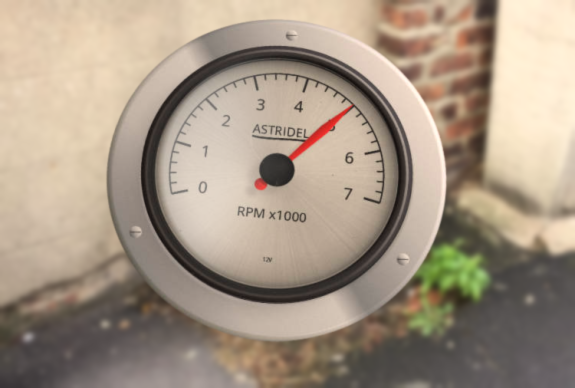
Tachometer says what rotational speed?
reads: 5000 rpm
